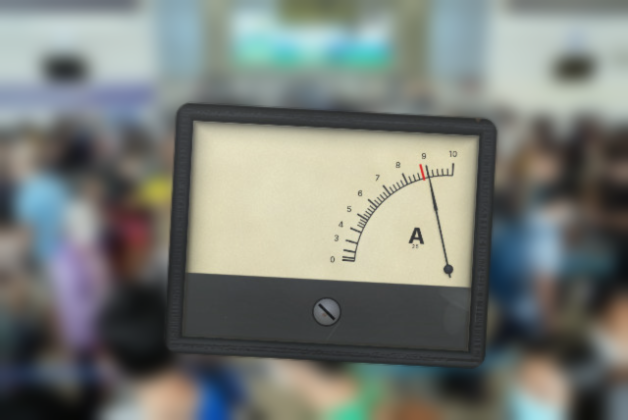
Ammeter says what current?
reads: 9 A
